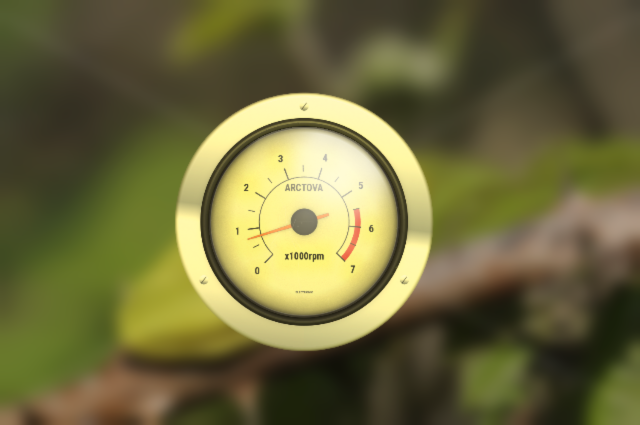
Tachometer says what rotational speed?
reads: 750 rpm
